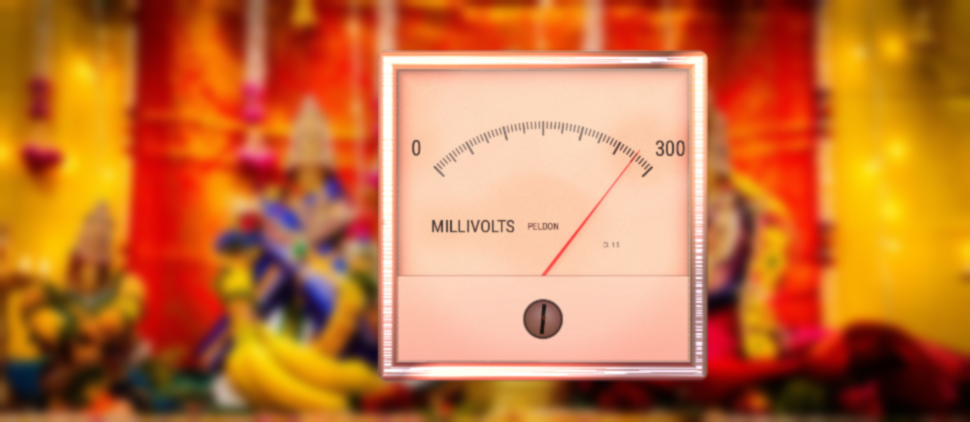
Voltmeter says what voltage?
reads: 275 mV
